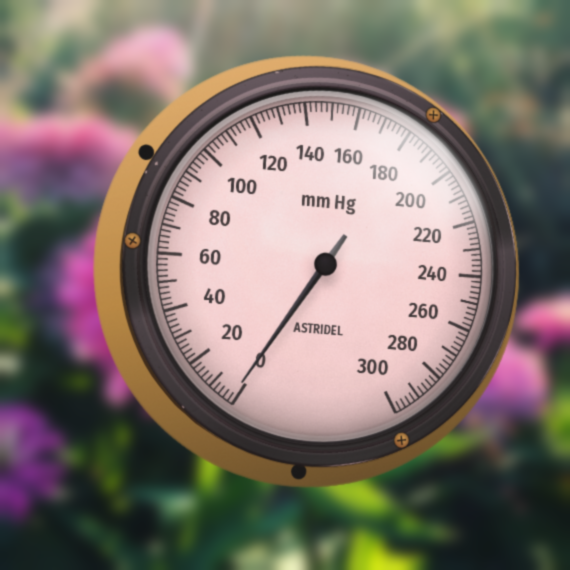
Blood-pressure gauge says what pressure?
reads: 2 mmHg
